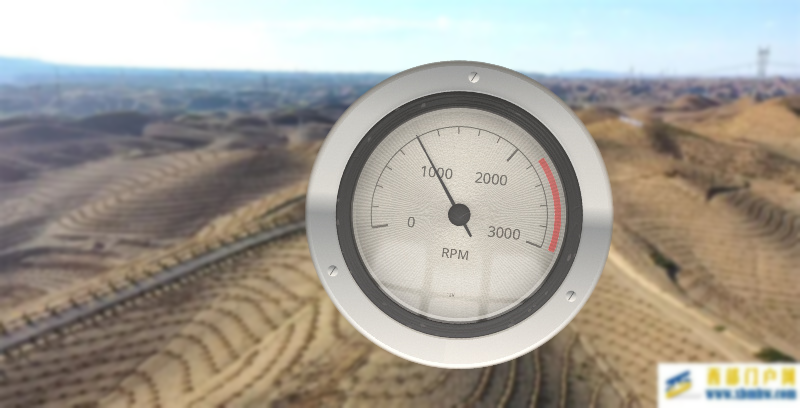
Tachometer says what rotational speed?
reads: 1000 rpm
